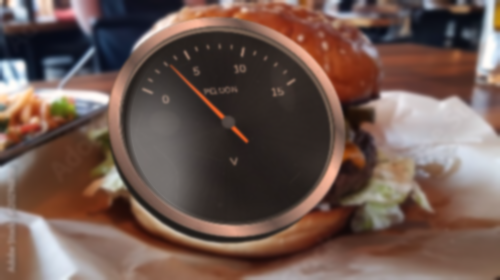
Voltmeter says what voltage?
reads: 3 V
